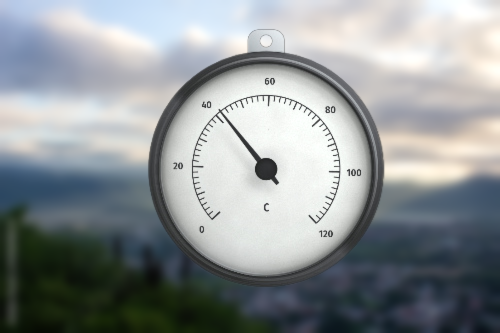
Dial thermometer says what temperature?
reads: 42 °C
